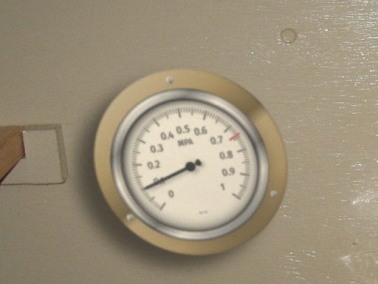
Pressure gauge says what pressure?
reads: 0.1 MPa
